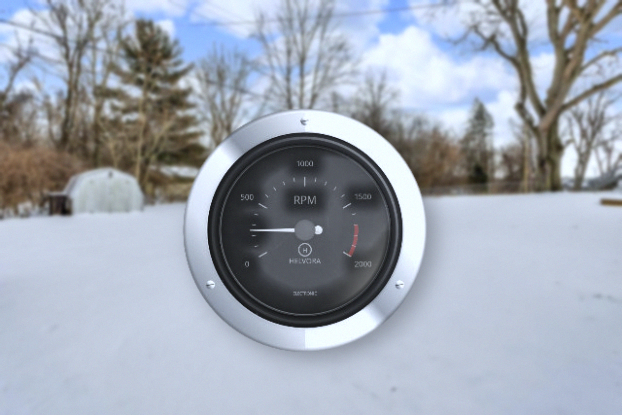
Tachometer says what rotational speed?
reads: 250 rpm
